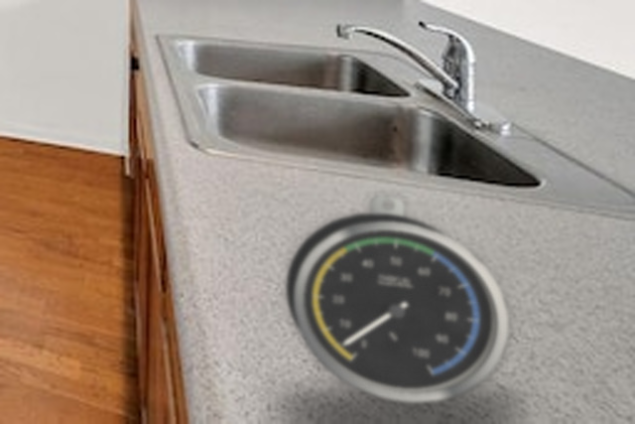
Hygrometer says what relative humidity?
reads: 5 %
